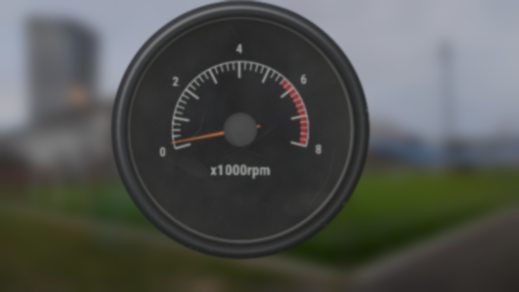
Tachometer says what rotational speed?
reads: 200 rpm
